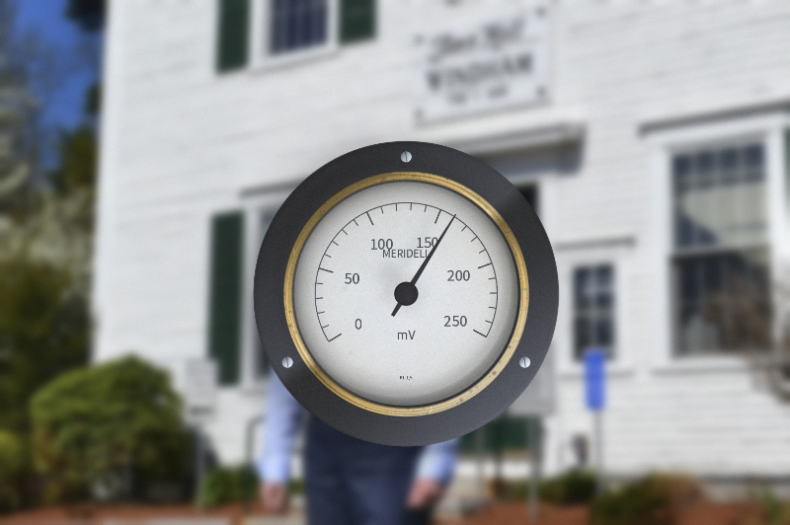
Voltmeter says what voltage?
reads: 160 mV
